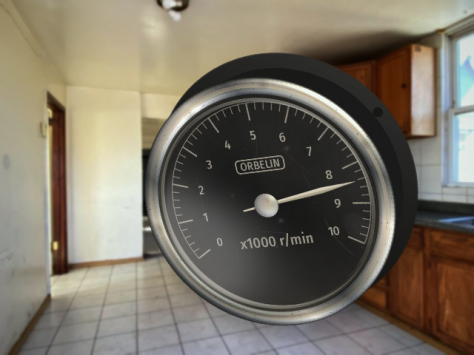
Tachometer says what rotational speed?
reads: 8400 rpm
